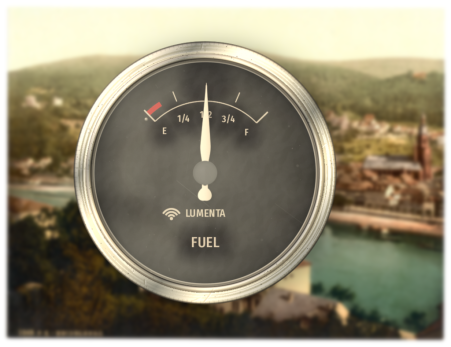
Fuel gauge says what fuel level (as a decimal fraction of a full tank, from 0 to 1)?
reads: 0.5
